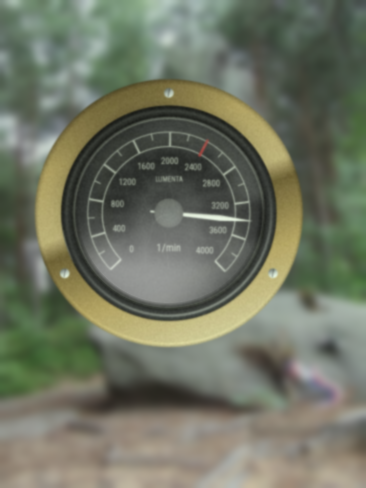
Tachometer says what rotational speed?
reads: 3400 rpm
